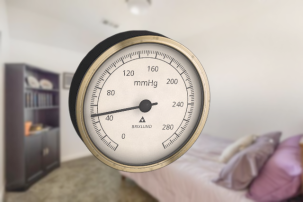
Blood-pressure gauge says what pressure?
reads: 50 mmHg
